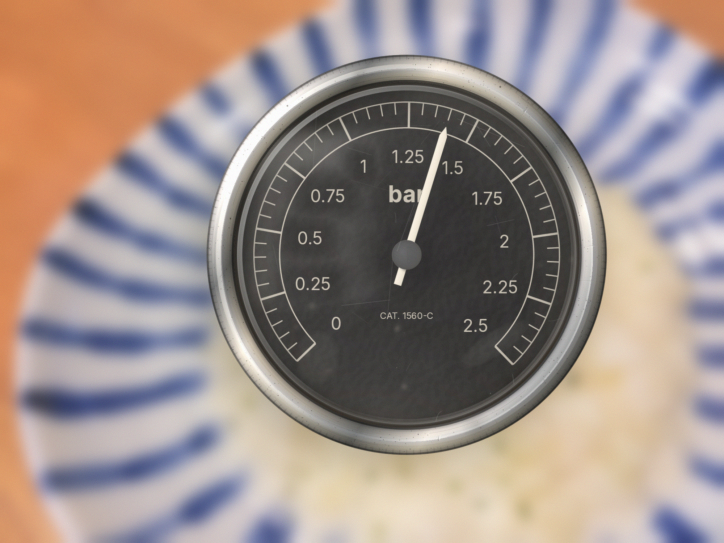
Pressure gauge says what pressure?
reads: 1.4 bar
